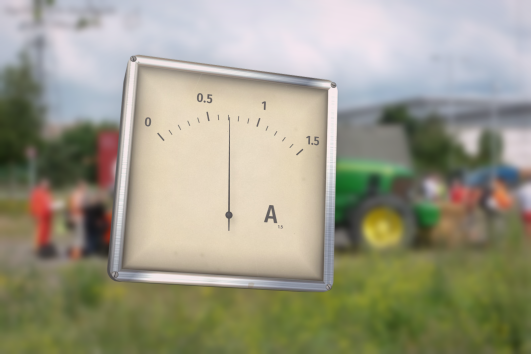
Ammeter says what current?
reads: 0.7 A
